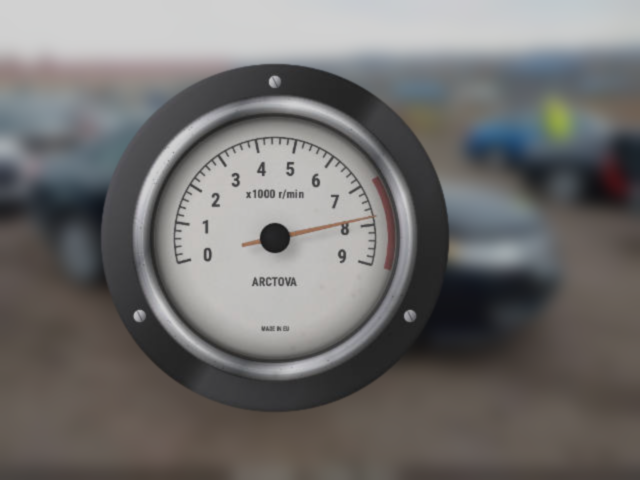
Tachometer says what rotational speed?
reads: 7800 rpm
